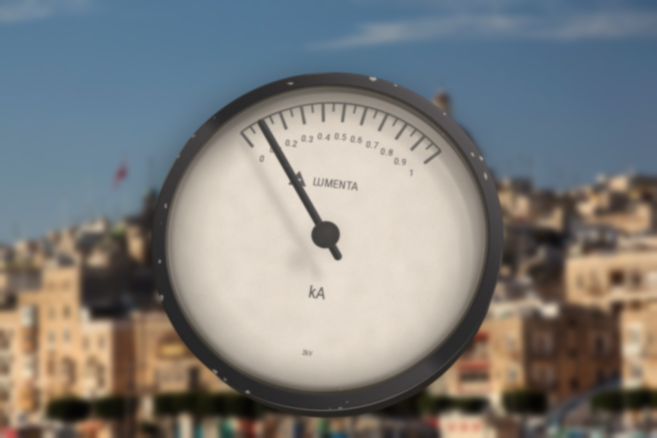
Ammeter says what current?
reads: 0.1 kA
